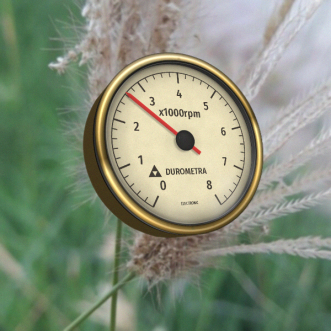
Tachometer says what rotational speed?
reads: 2600 rpm
